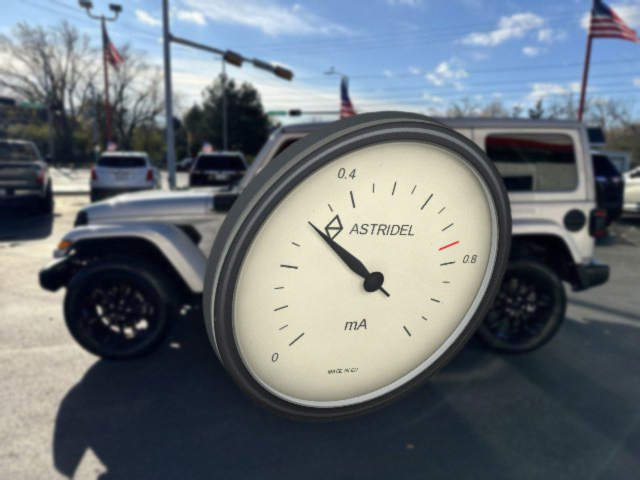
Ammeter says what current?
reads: 0.3 mA
